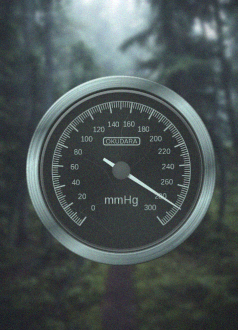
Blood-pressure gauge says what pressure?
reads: 280 mmHg
